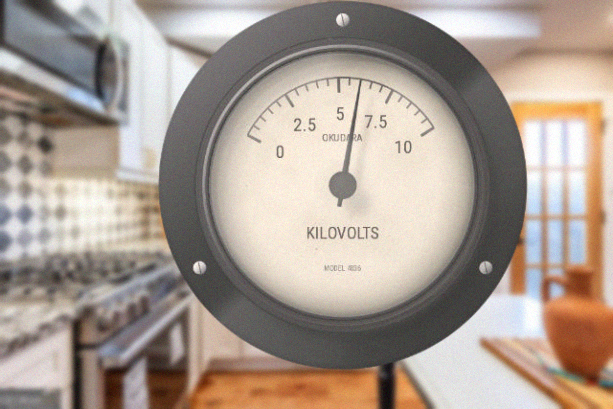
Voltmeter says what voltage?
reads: 6 kV
